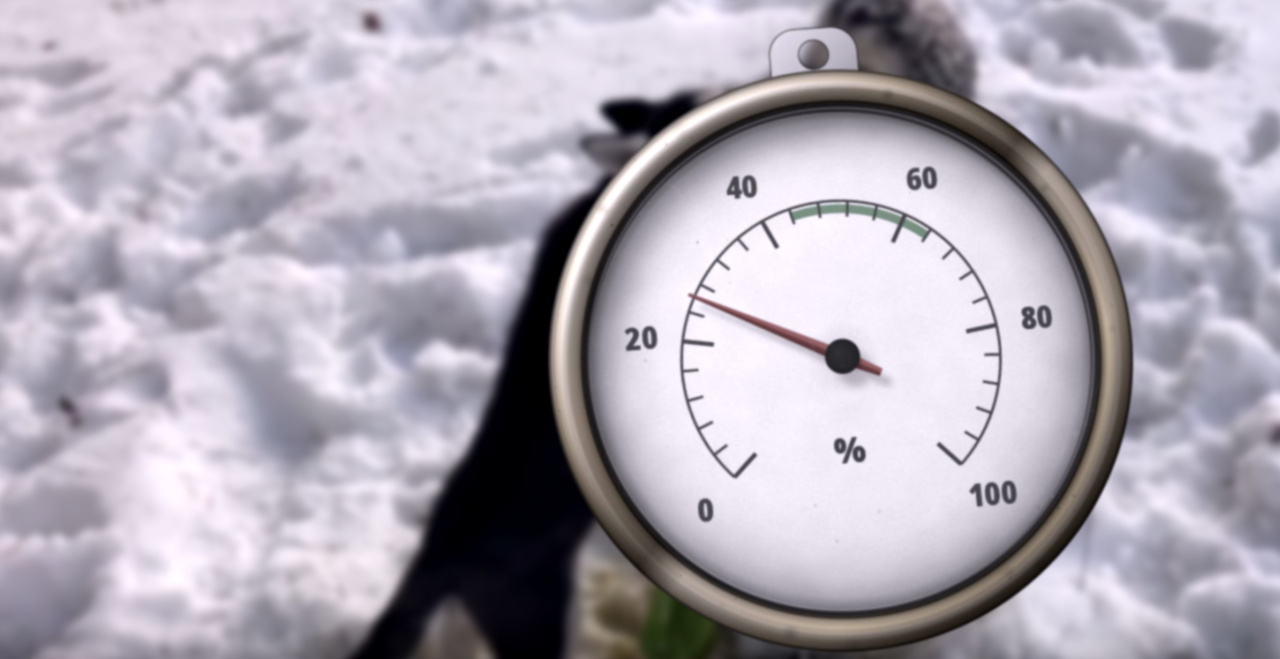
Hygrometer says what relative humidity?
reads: 26 %
